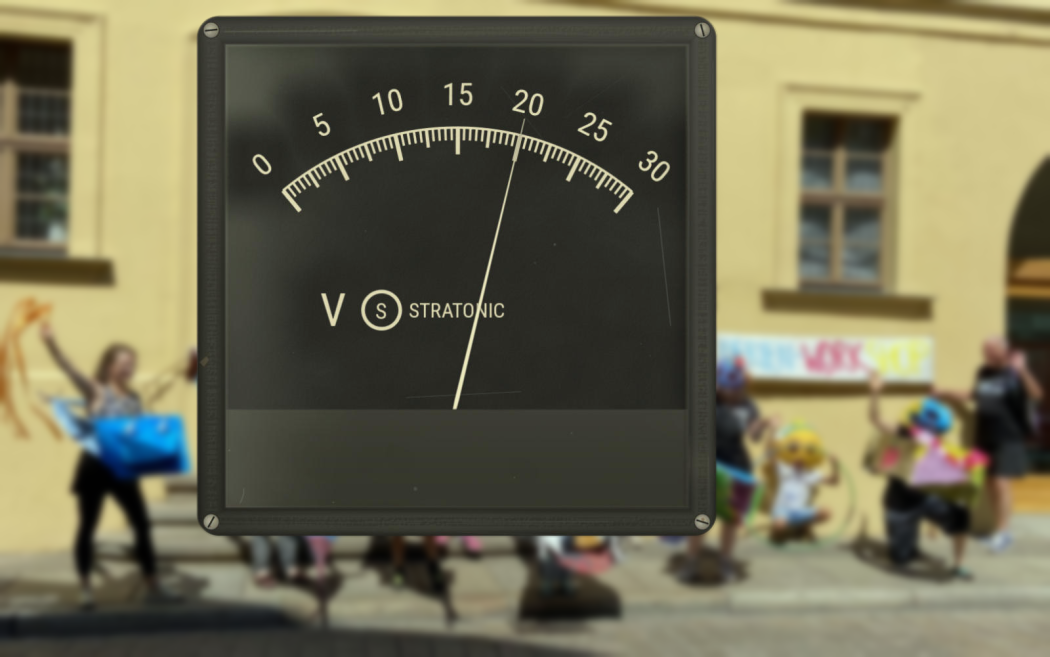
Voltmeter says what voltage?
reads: 20 V
